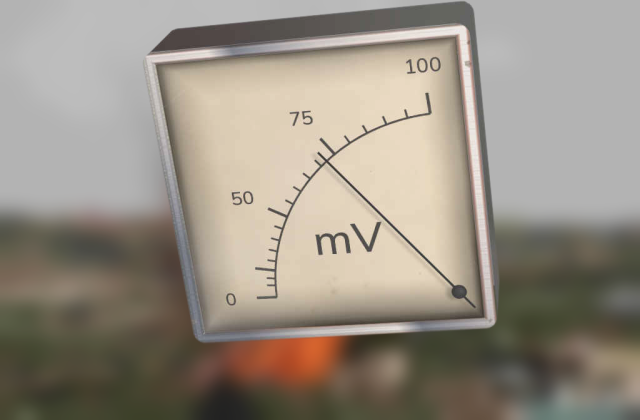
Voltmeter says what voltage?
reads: 72.5 mV
